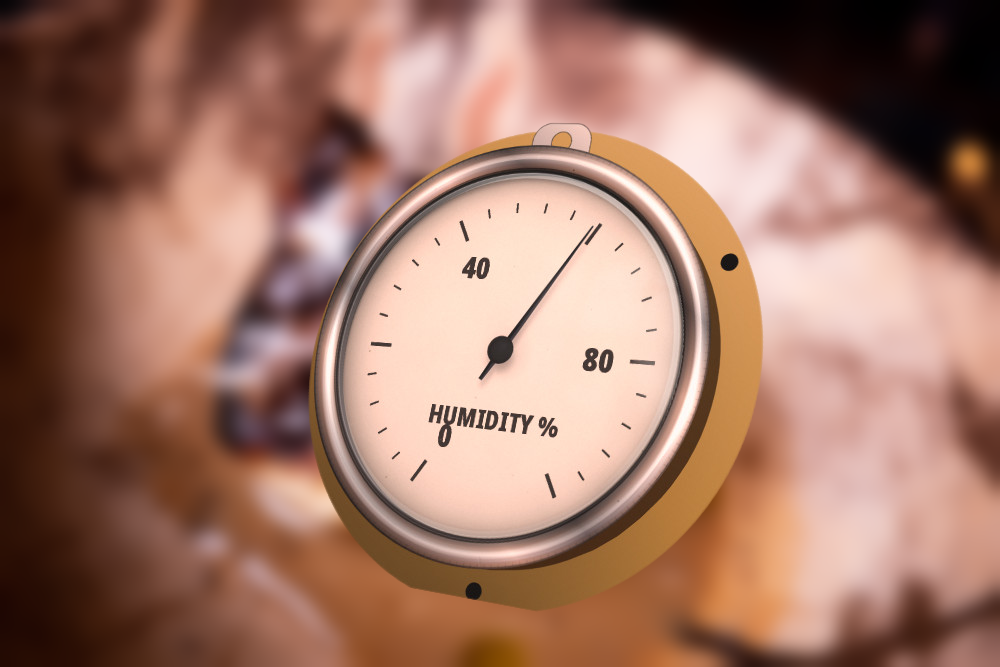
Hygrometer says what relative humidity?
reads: 60 %
